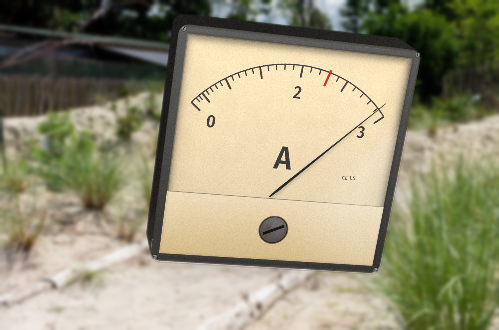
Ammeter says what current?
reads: 2.9 A
